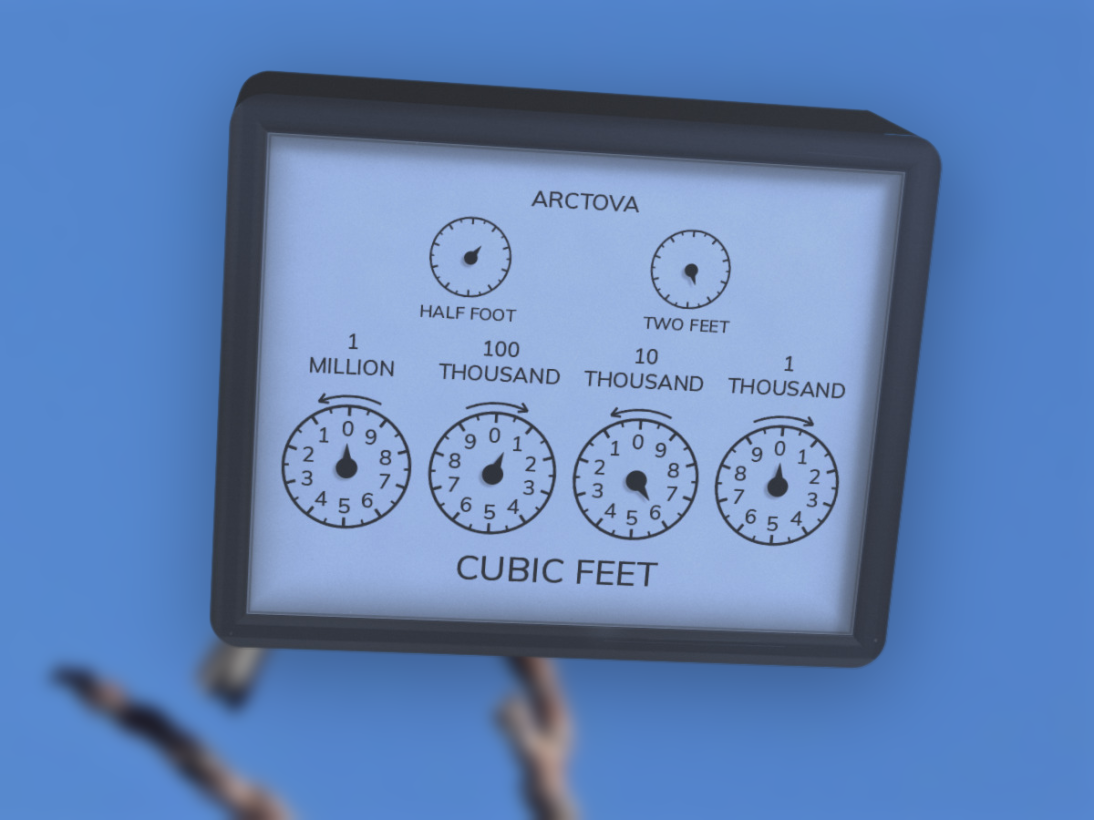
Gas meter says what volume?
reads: 6000 ft³
